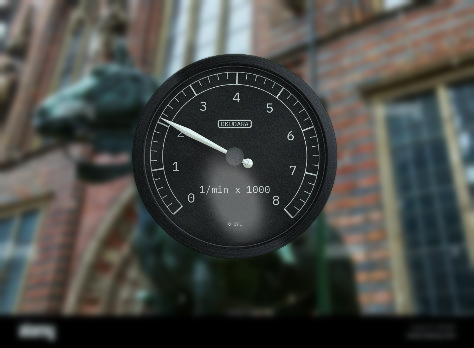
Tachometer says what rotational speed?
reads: 2100 rpm
